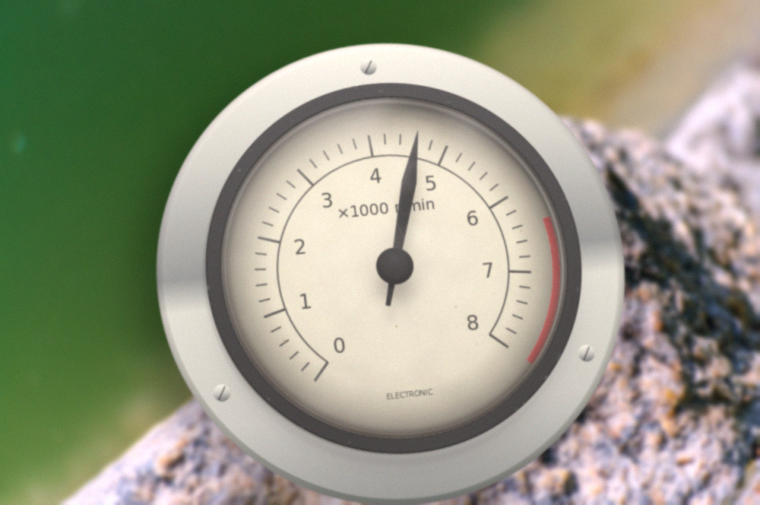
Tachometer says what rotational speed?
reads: 4600 rpm
